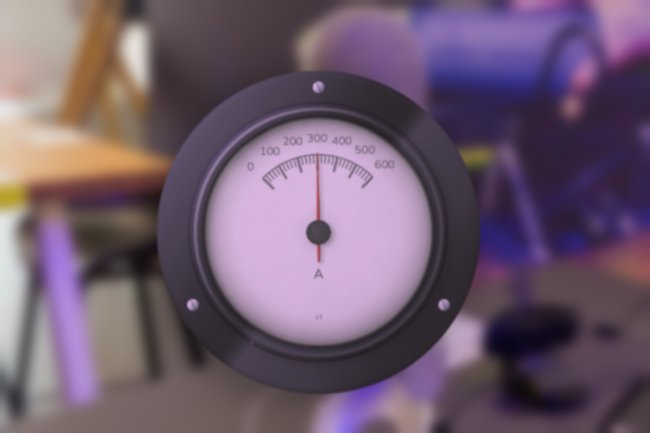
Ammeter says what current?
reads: 300 A
